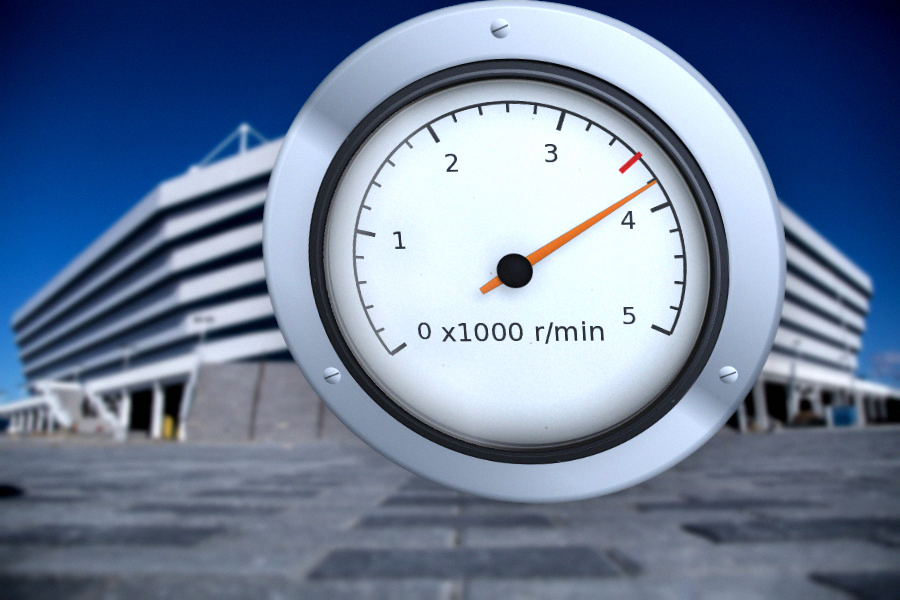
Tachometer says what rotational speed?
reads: 3800 rpm
